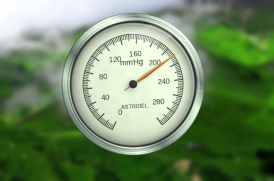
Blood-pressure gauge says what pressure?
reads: 210 mmHg
